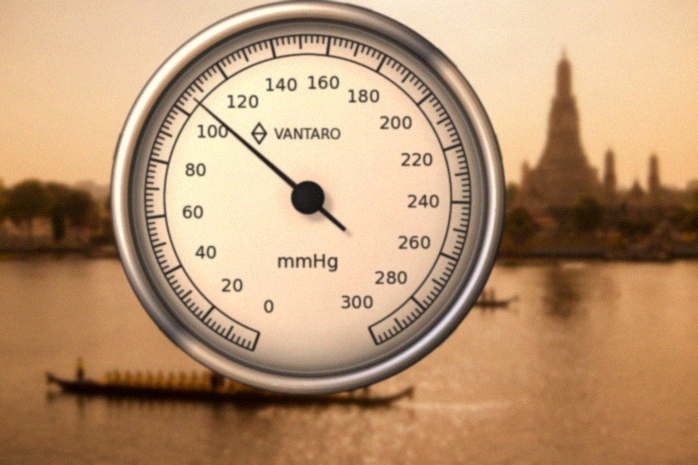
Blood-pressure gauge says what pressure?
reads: 106 mmHg
